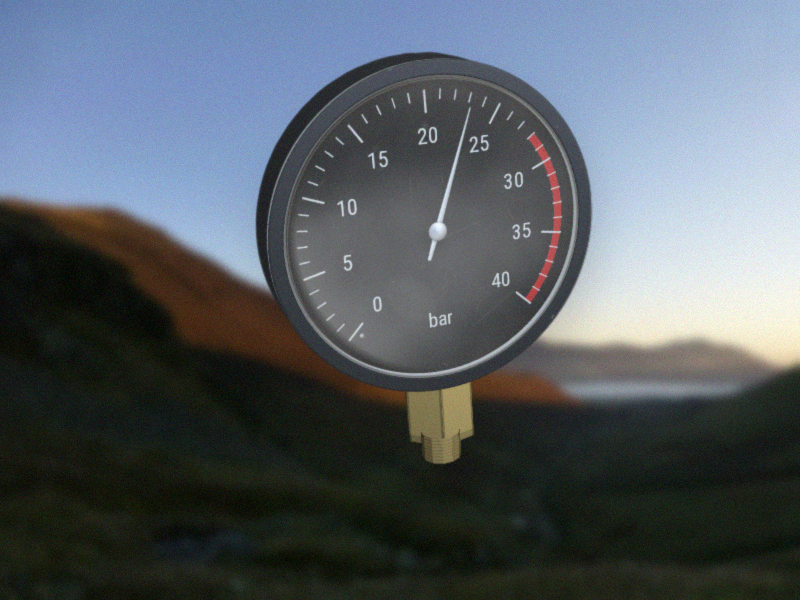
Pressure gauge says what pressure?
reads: 23 bar
